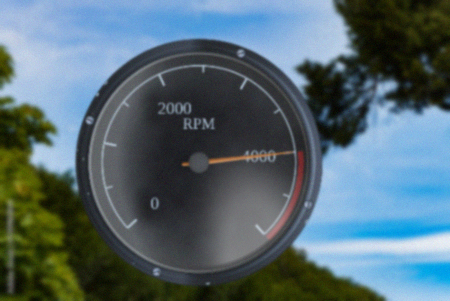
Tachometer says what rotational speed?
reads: 4000 rpm
